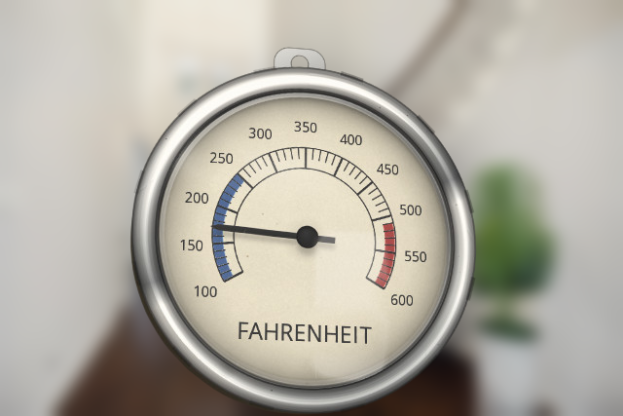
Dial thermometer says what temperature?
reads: 170 °F
